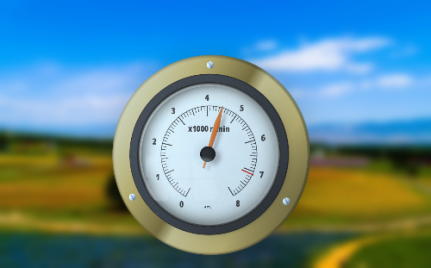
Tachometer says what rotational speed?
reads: 4500 rpm
